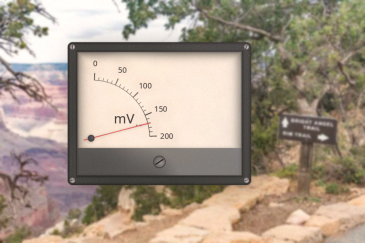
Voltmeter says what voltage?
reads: 170 mV
